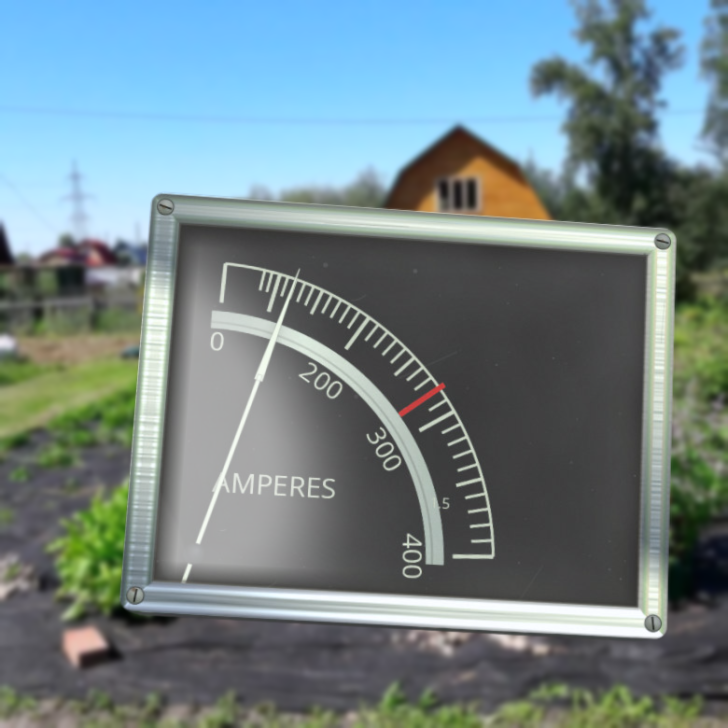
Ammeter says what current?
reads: 120 A
